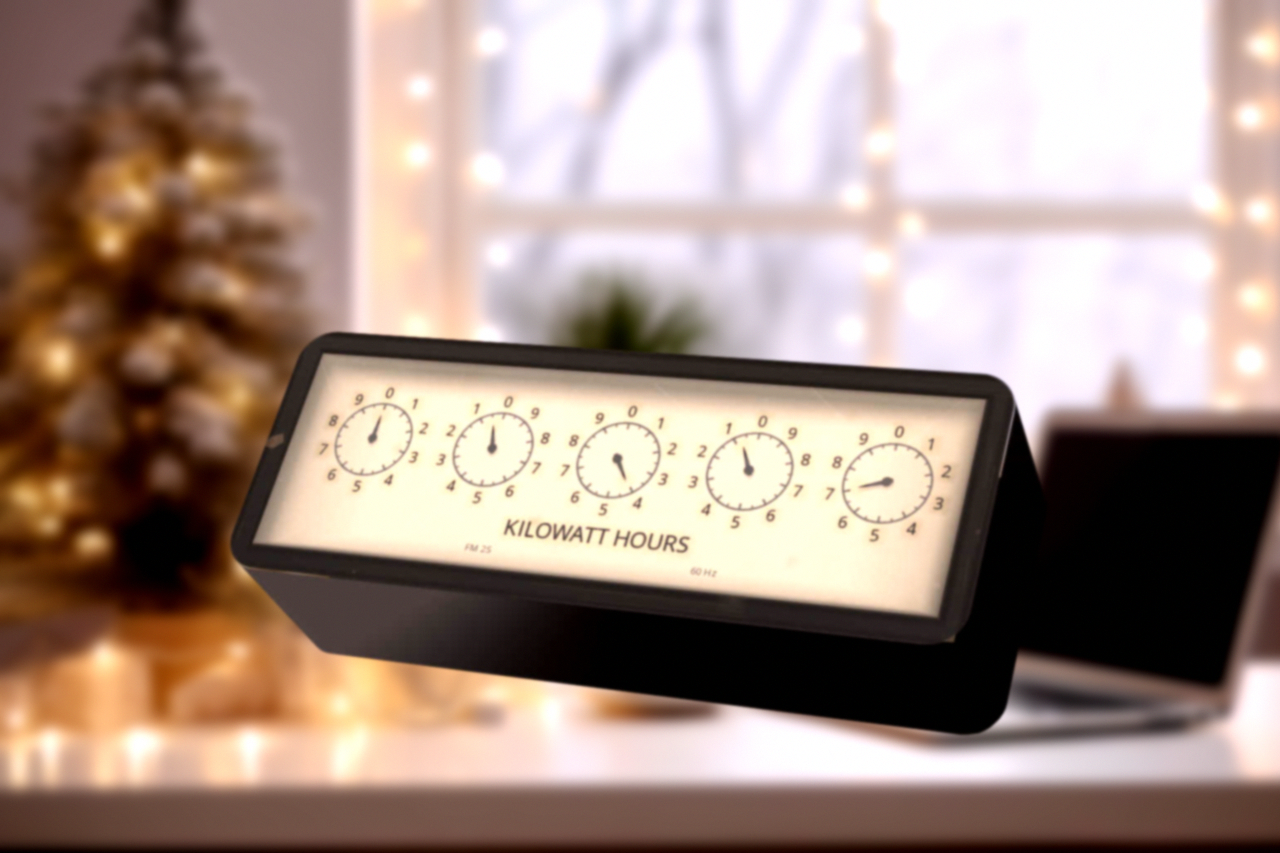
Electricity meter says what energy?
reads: 407 kWh
